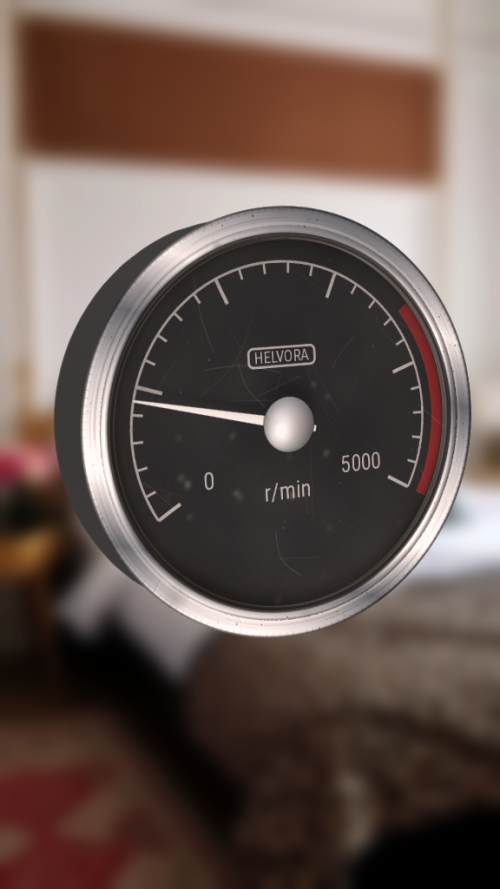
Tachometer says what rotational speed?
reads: 900 rpm
